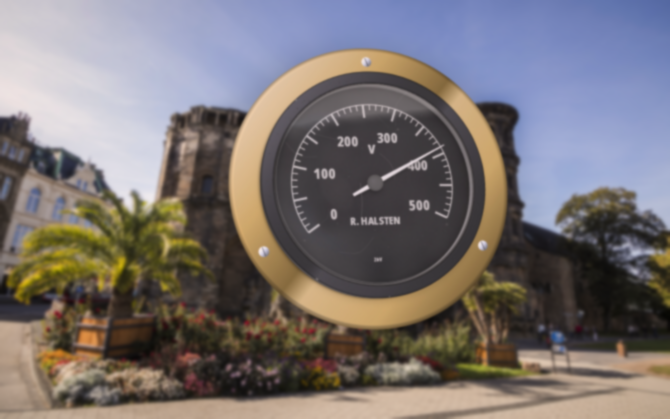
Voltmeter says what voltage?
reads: 390 V
